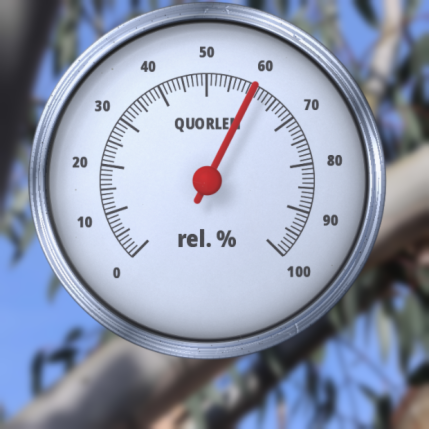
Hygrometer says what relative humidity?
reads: 60 %
